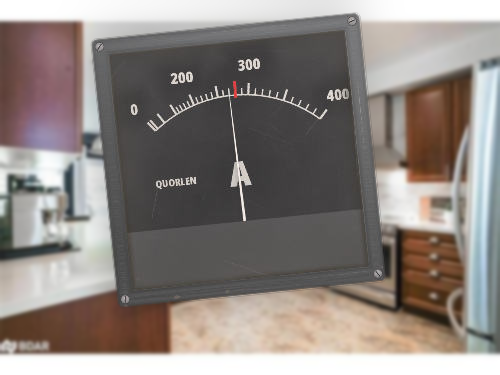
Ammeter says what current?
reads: 270 A
